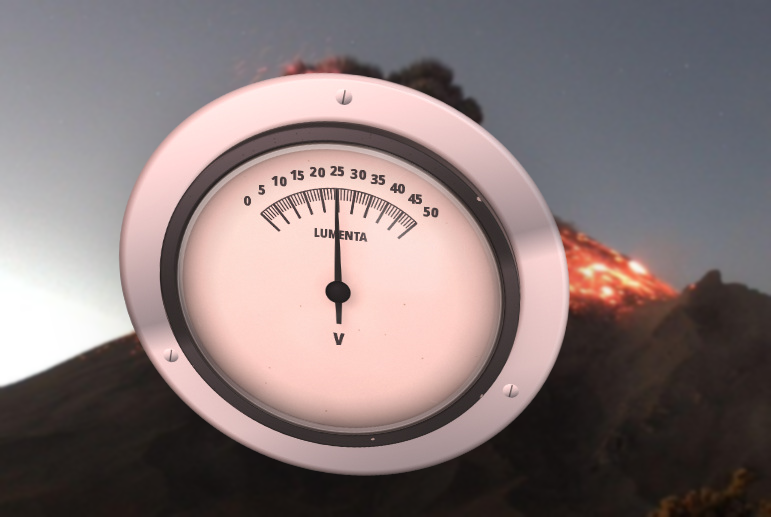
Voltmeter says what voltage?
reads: 25 V
